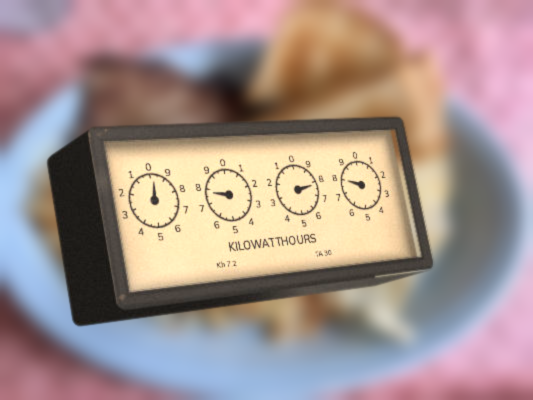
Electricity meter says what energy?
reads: 9778 kWh
